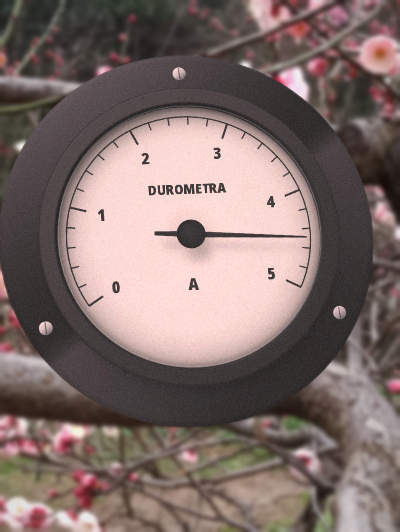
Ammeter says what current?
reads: 4.5 A
